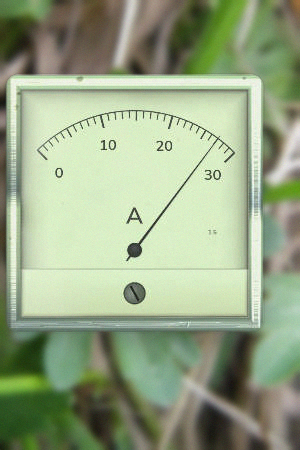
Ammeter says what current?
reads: 27 A
